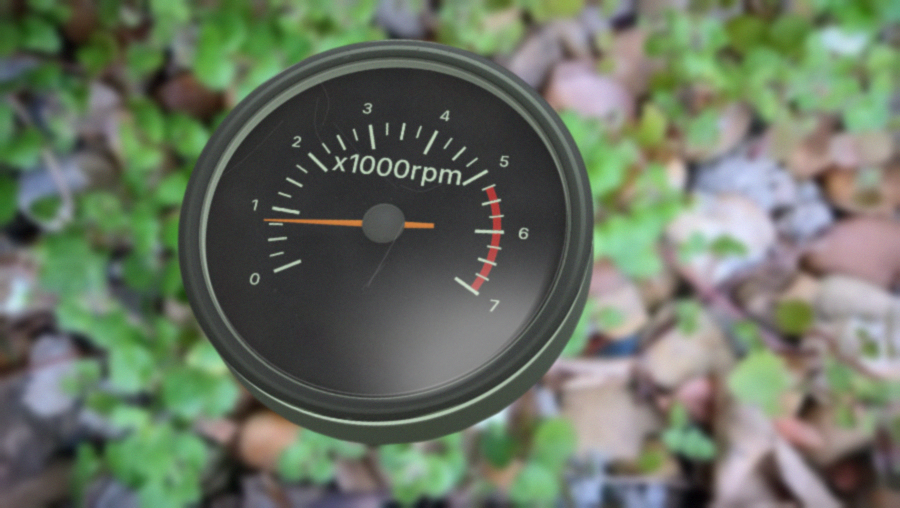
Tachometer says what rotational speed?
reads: 750 rpm
